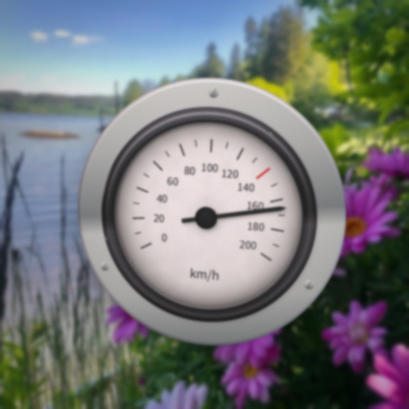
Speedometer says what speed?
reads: 165 km/h
